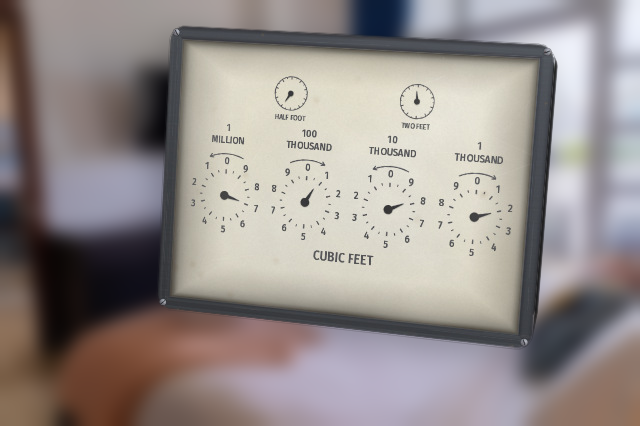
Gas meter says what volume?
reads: 708200 ft³
